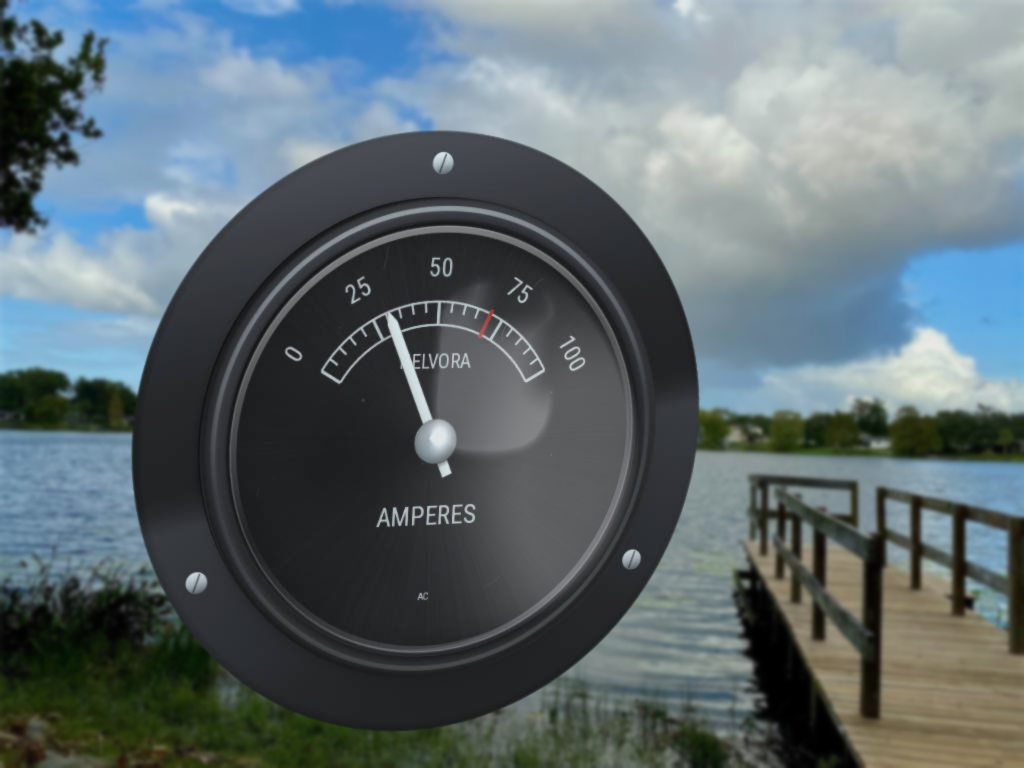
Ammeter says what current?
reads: 30 A
